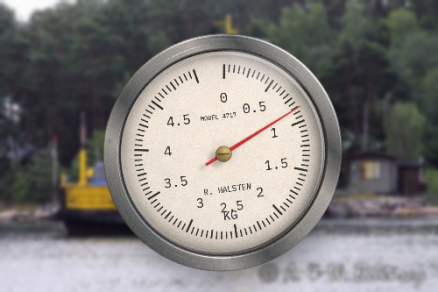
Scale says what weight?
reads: 0.85 kg
